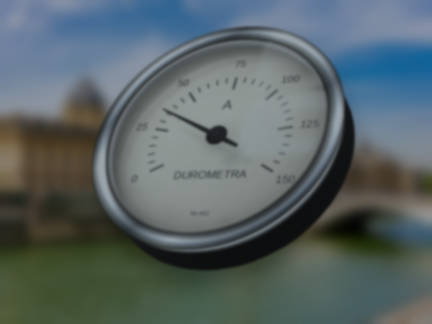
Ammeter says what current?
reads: 35 A
